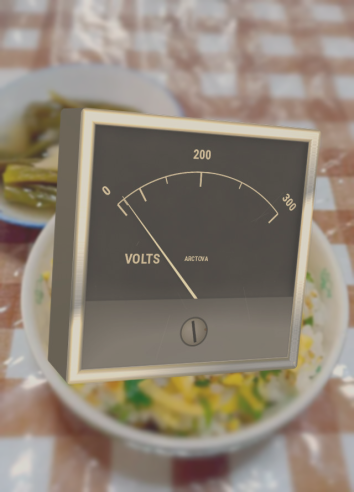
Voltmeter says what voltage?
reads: 50 V
